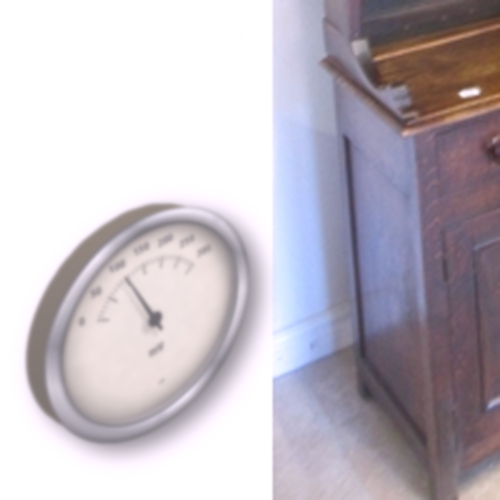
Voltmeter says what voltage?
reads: 100 mV
